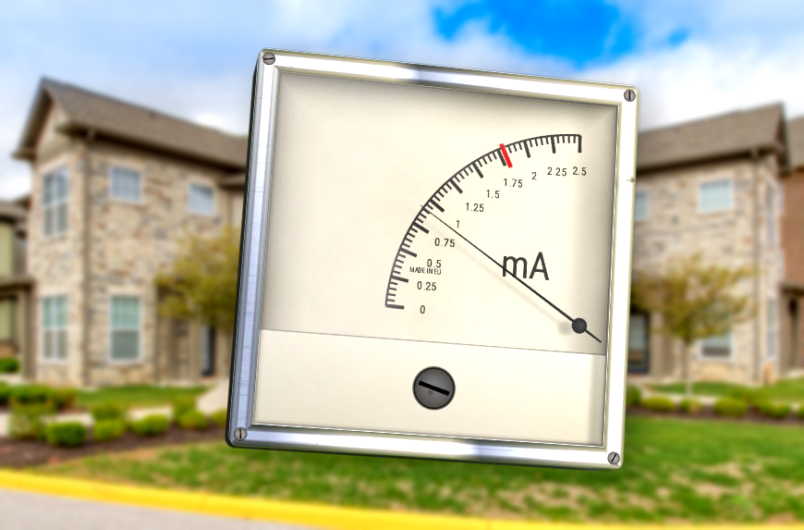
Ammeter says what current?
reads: 0.9 mA
